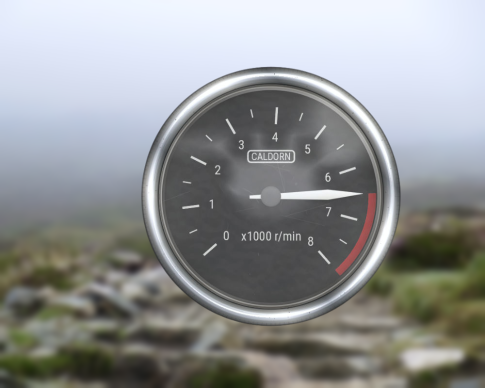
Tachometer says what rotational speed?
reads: 6500 rpm
